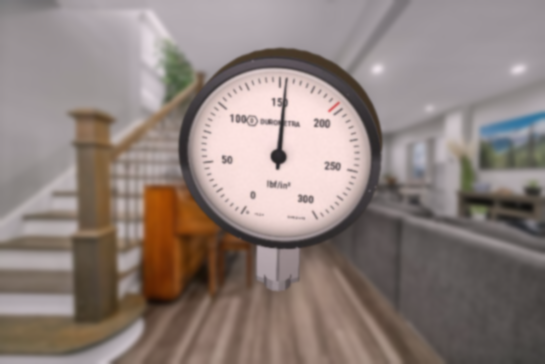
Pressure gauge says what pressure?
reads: 155 psi
